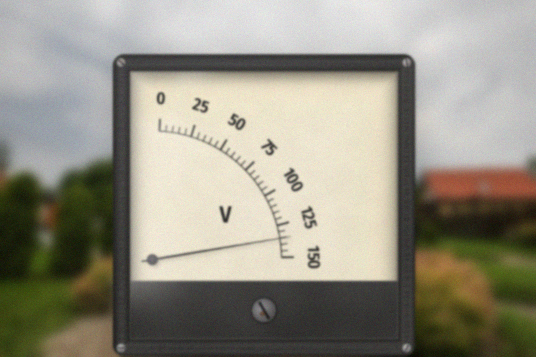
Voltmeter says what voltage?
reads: 135 V
